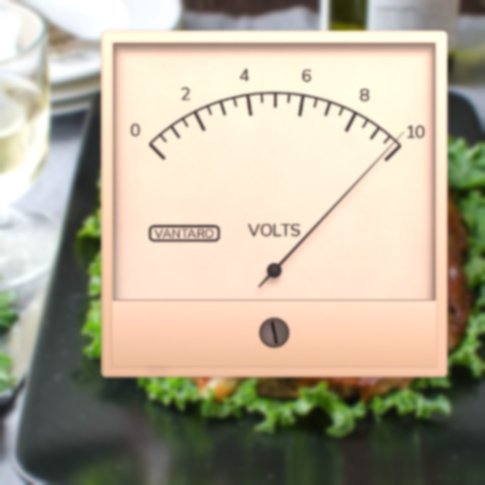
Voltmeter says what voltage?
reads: 9.75 V
